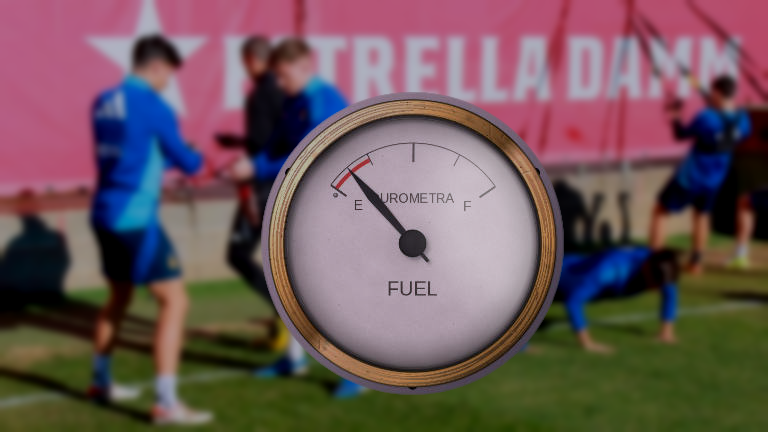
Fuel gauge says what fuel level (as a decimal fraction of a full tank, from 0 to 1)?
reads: 0.125
